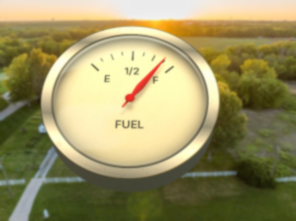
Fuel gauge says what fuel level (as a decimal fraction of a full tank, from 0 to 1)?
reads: 0.875
